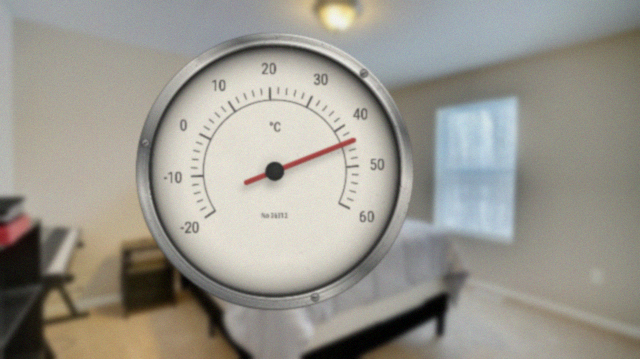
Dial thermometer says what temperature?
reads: 44 °C
